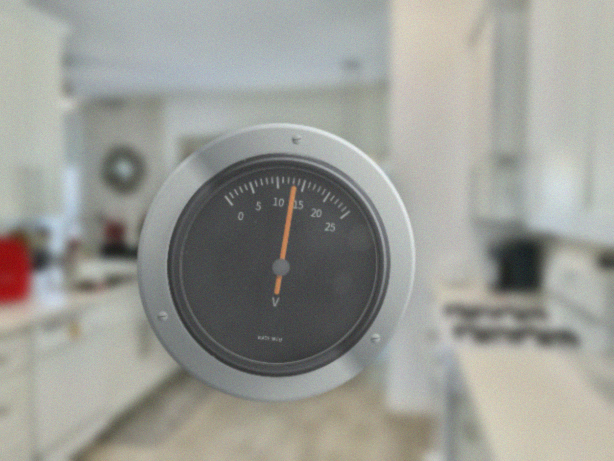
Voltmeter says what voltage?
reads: 13 V
